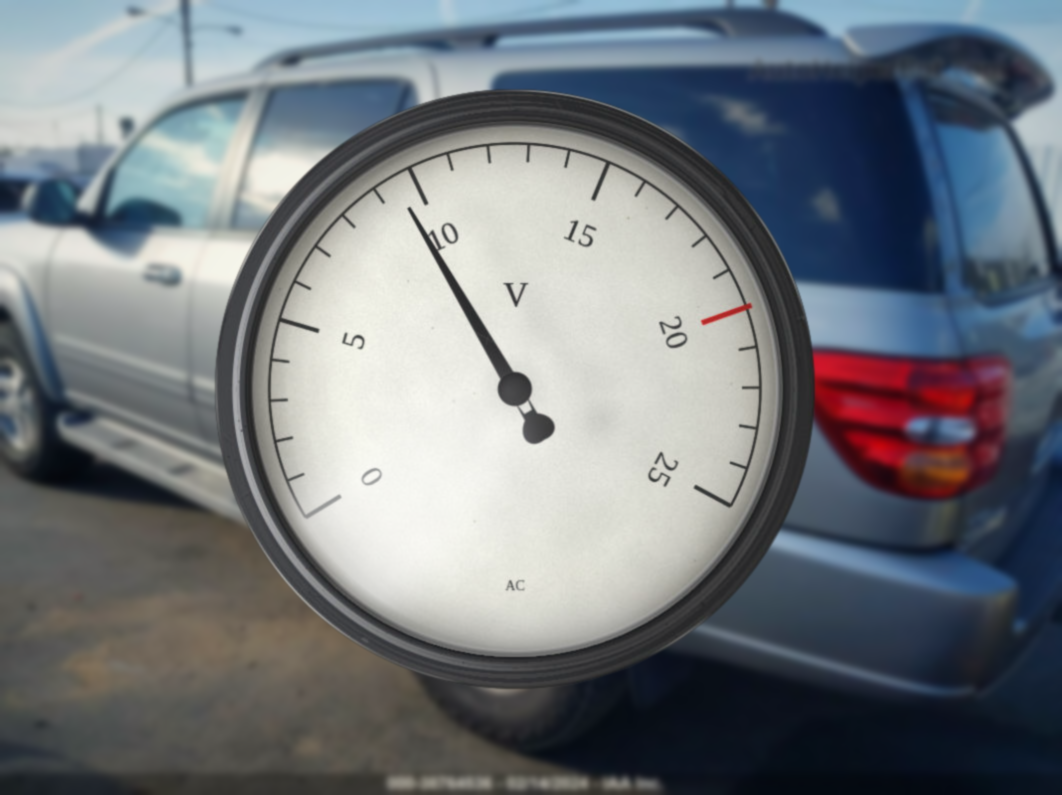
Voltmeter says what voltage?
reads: 9.5 V
